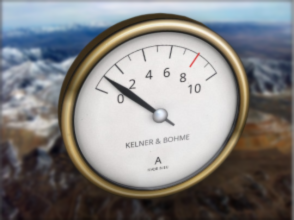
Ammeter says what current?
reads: 1 A
